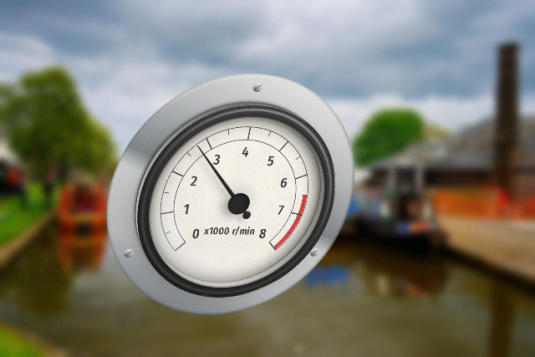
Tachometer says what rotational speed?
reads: 2750 rpm
